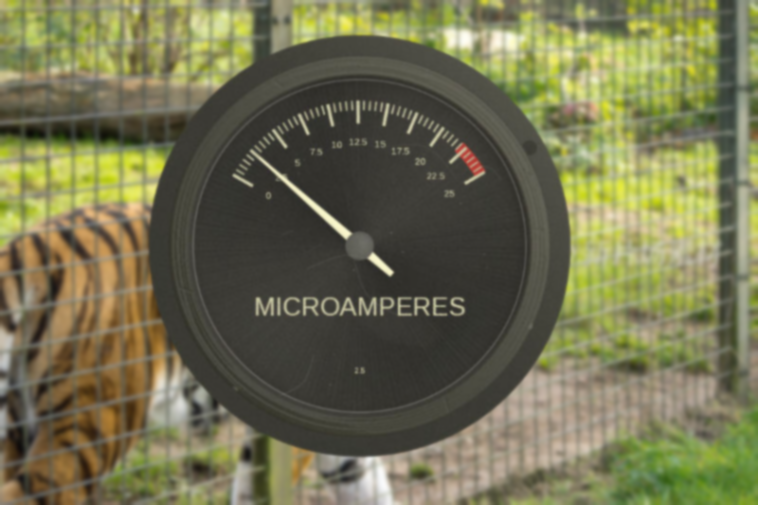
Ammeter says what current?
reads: 2.5 µA
